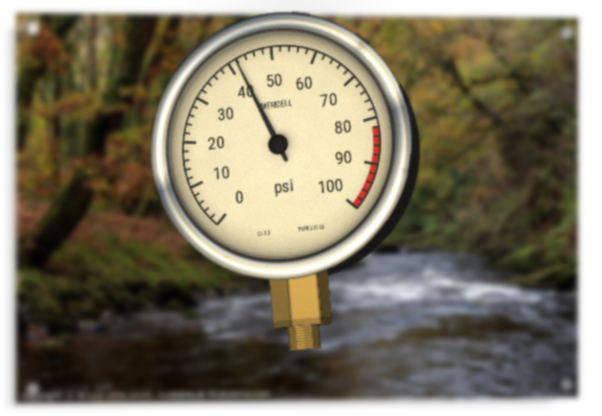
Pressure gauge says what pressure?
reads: 42 psi
